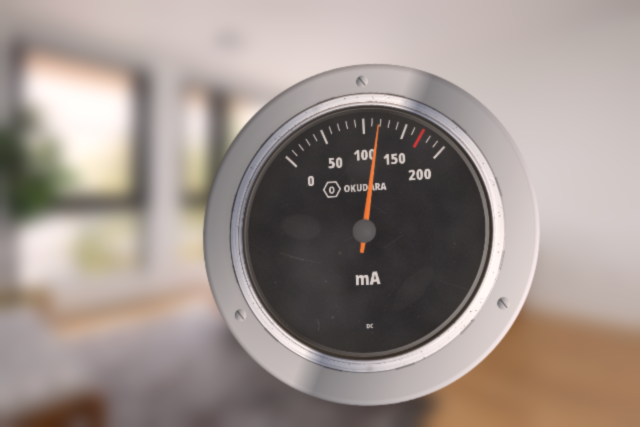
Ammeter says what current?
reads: 120 mA
